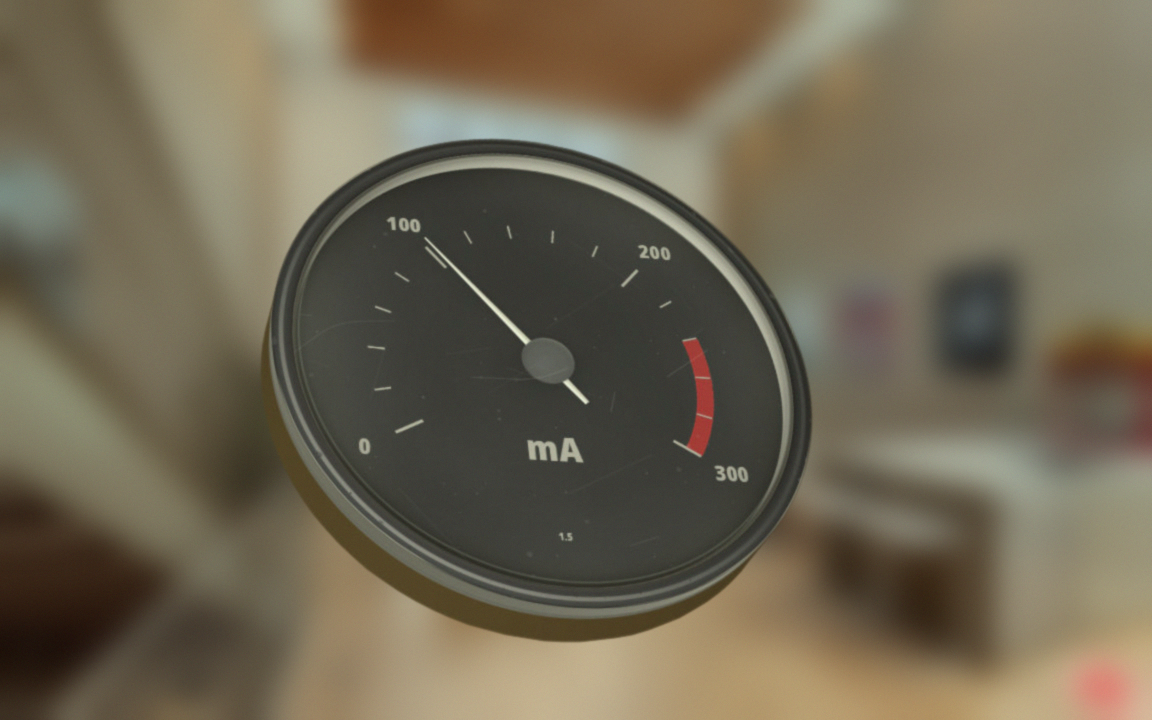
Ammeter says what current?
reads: 100 mA
